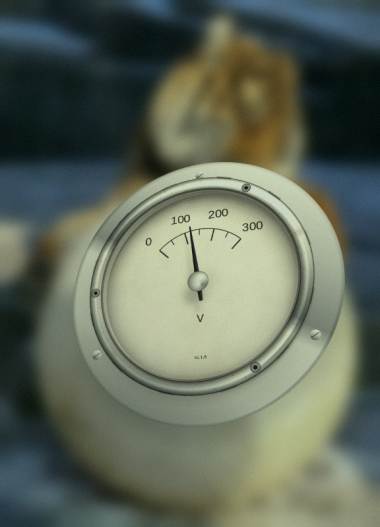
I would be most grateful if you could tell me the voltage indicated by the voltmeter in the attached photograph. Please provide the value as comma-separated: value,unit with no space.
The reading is 125,V
